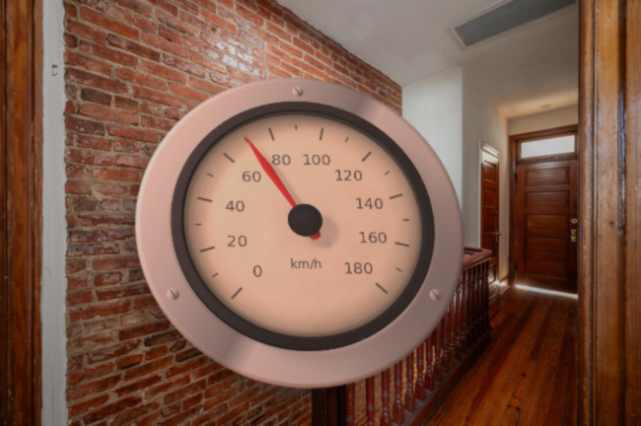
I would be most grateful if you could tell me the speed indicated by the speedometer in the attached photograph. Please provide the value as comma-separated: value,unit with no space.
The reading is 70,km/h
